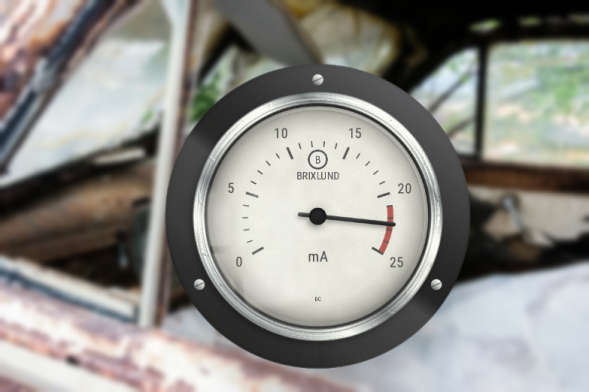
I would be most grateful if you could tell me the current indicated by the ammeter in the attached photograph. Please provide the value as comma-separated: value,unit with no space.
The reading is 22.5,mA
